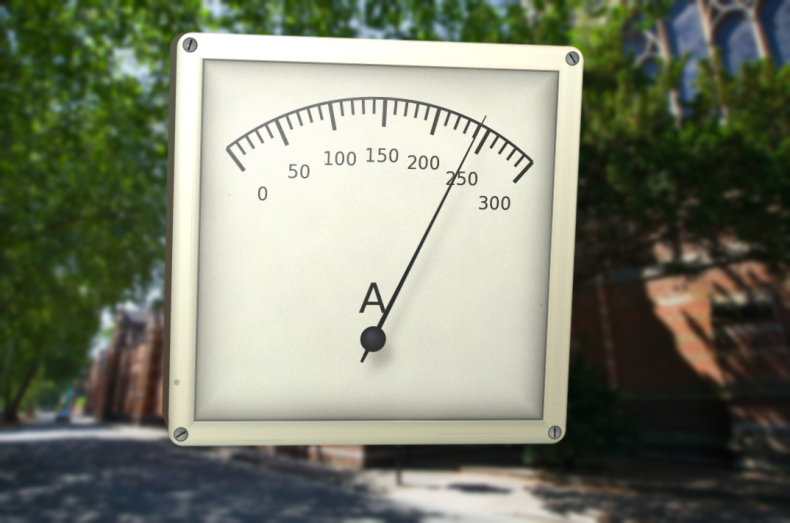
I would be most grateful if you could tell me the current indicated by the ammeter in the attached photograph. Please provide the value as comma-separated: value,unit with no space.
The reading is 240,A
